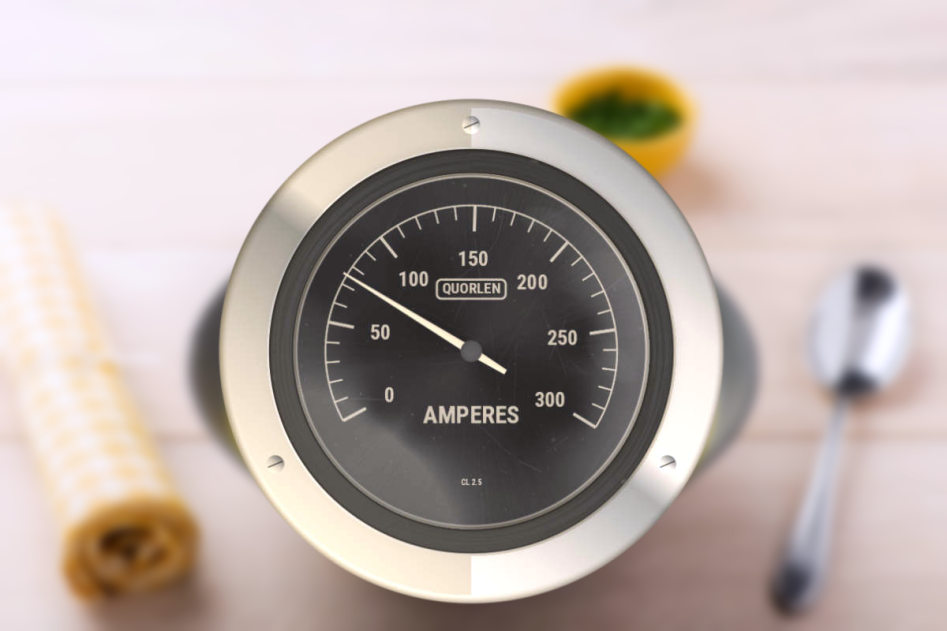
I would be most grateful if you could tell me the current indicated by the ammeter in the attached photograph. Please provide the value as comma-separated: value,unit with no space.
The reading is 75,A
